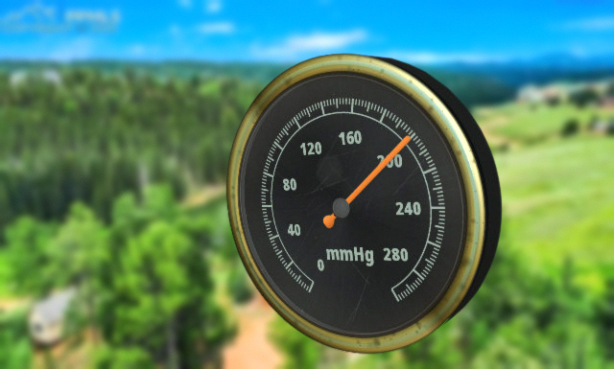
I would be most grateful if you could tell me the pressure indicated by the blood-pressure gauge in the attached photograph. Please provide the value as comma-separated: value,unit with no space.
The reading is 200,mmHg
